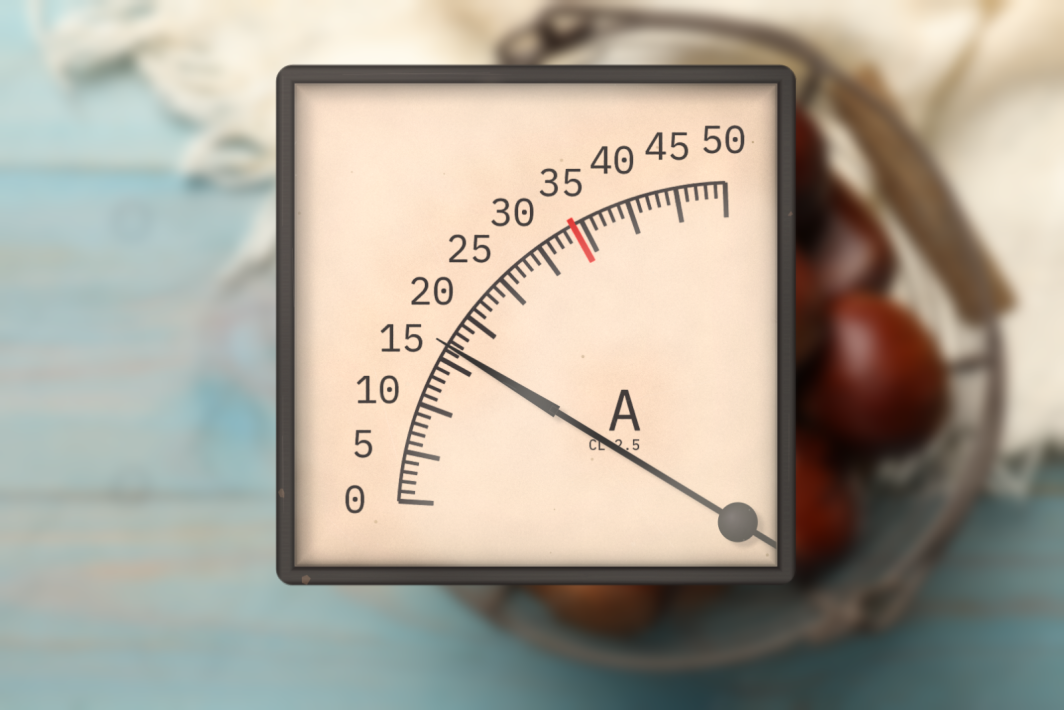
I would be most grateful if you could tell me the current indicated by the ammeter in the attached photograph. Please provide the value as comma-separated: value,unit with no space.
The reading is 16.5,A
